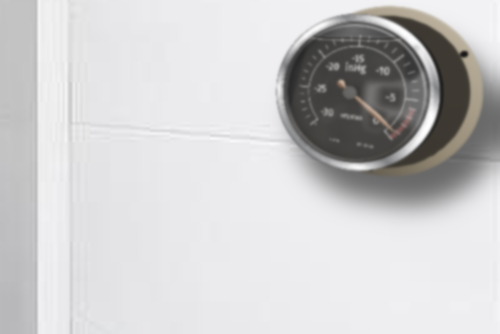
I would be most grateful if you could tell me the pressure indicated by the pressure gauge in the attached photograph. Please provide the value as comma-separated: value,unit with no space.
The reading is -1,inHg
